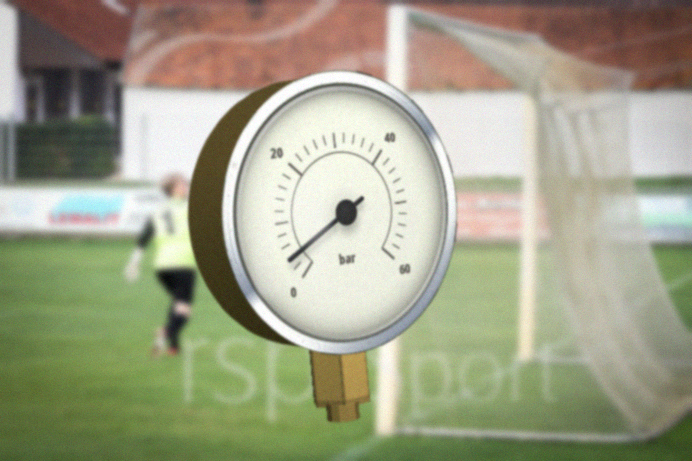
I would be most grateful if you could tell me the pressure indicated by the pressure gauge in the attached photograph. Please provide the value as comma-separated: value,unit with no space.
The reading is 4,bar
